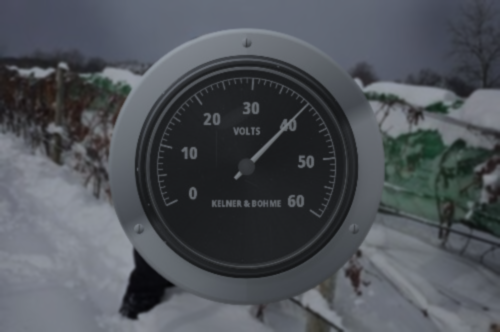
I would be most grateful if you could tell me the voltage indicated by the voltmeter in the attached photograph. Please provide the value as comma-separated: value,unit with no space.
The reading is 40,V
